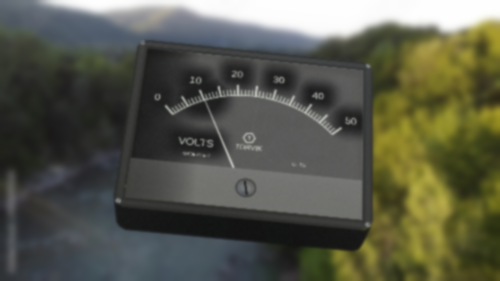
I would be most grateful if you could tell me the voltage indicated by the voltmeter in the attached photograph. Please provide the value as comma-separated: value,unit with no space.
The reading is 10,V
